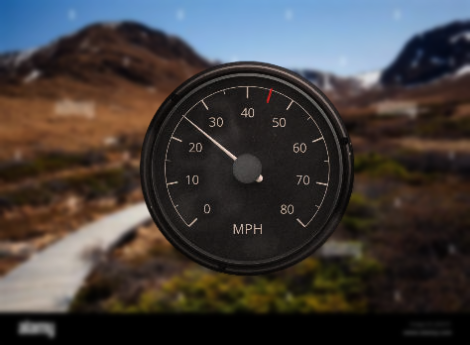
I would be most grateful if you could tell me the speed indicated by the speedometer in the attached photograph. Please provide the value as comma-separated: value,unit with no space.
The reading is 25,mph
